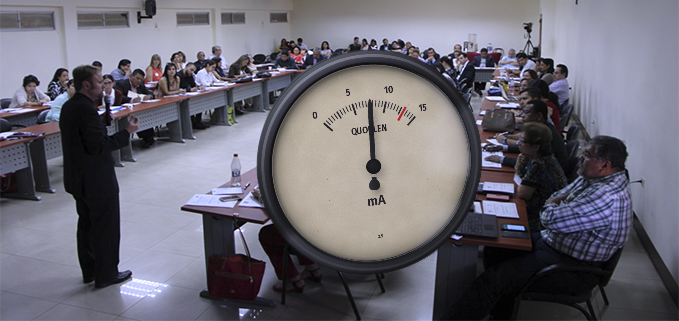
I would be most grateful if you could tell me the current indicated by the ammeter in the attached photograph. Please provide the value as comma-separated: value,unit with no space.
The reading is 7.5,mA
